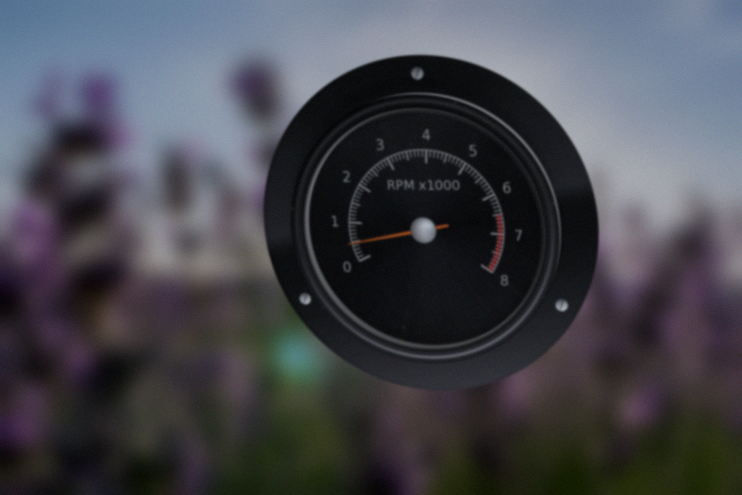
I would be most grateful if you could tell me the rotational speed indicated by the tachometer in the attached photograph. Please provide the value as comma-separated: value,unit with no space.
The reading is 500,rpm
